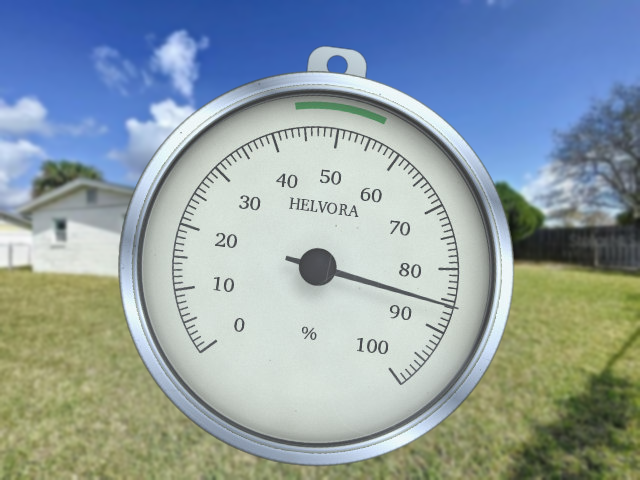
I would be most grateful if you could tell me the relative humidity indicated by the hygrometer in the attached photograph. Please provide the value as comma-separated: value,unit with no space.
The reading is 86,%
